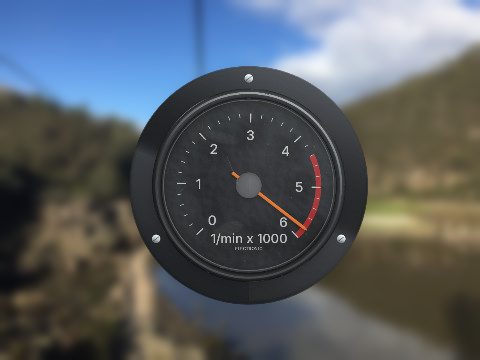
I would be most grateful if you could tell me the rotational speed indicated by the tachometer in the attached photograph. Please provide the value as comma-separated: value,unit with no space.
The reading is 5800,rpm
